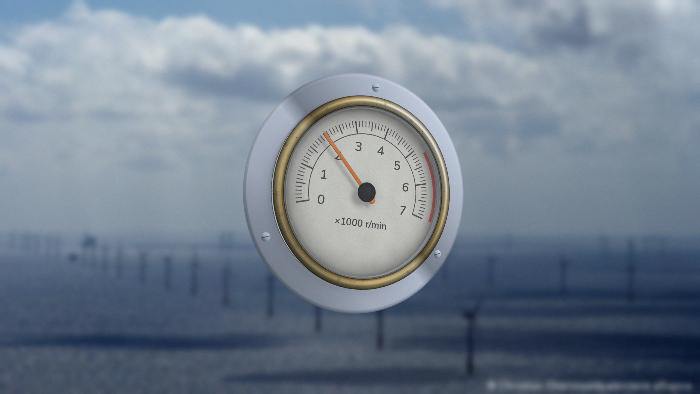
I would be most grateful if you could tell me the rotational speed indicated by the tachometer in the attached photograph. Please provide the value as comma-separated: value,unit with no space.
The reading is 2000,rpm
